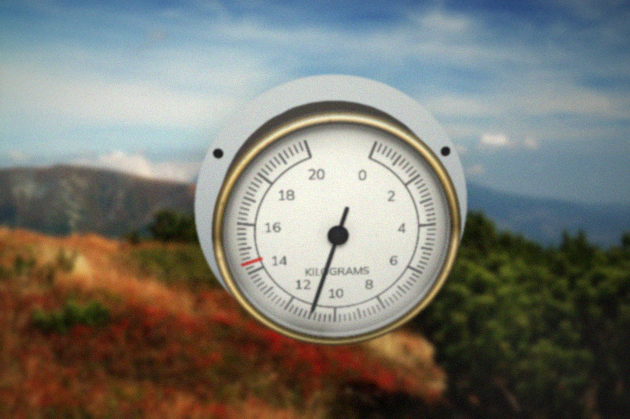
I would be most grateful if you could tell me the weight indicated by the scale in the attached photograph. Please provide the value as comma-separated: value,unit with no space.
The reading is 11,kg
